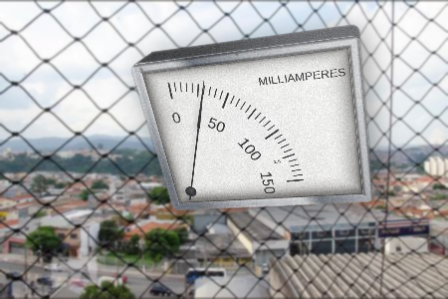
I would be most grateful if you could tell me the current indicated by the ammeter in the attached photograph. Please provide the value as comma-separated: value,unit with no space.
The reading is 30,mA
